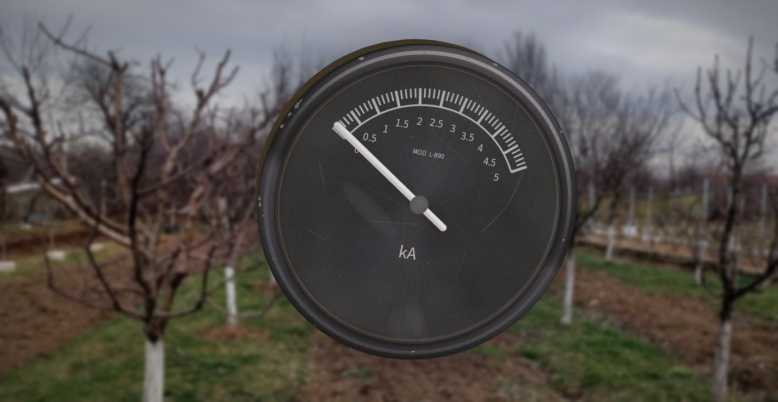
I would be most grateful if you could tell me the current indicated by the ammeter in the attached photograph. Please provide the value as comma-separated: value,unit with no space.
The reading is 0.1,kA
